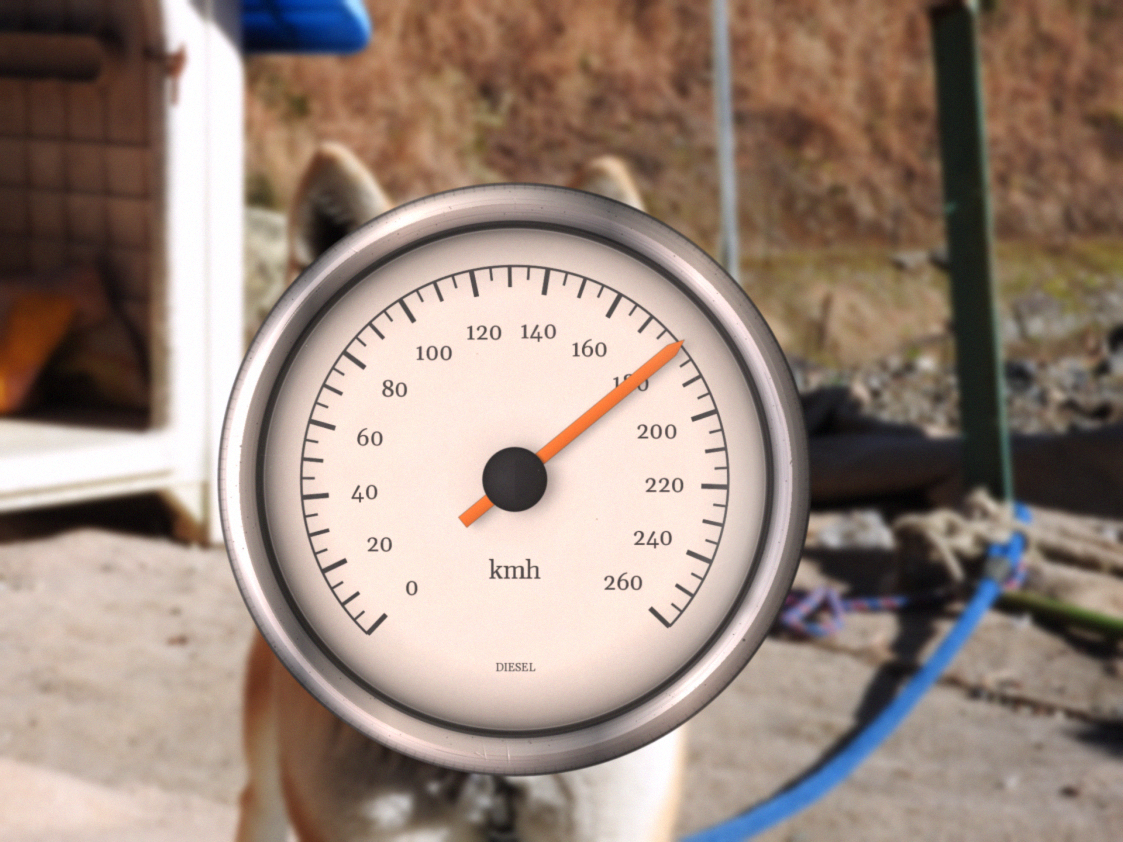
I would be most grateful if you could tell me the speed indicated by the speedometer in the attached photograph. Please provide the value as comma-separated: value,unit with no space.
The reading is 180,km/h
